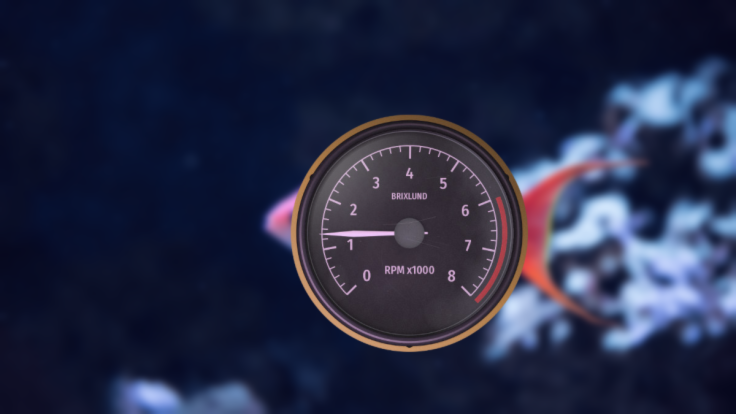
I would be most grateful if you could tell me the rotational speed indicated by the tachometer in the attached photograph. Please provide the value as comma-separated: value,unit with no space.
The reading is 1300,rpm
